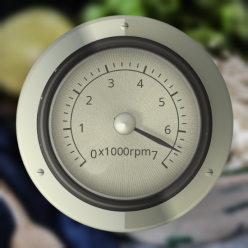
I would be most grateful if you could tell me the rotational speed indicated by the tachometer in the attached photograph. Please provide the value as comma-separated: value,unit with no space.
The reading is 6500,rpm
